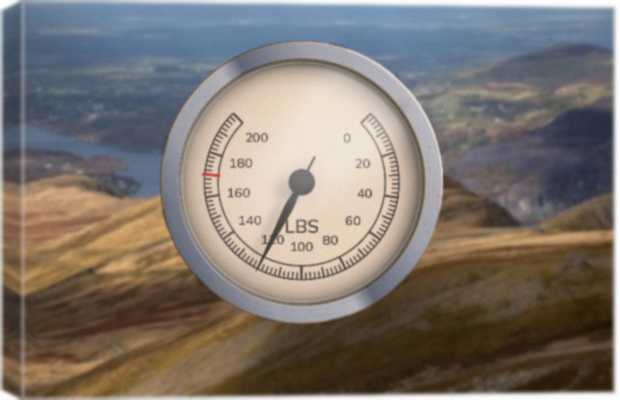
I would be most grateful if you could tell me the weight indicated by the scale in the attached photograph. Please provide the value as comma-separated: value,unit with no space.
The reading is 120,lb
